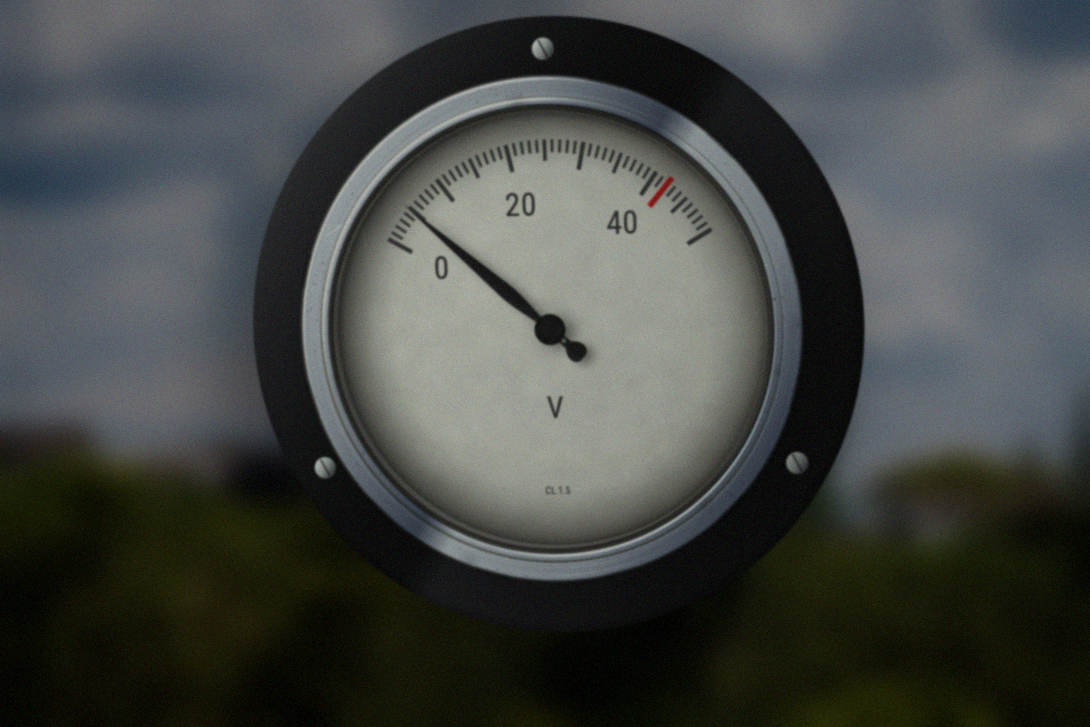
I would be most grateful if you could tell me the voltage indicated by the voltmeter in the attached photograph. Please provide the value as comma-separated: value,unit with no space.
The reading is 5,V
